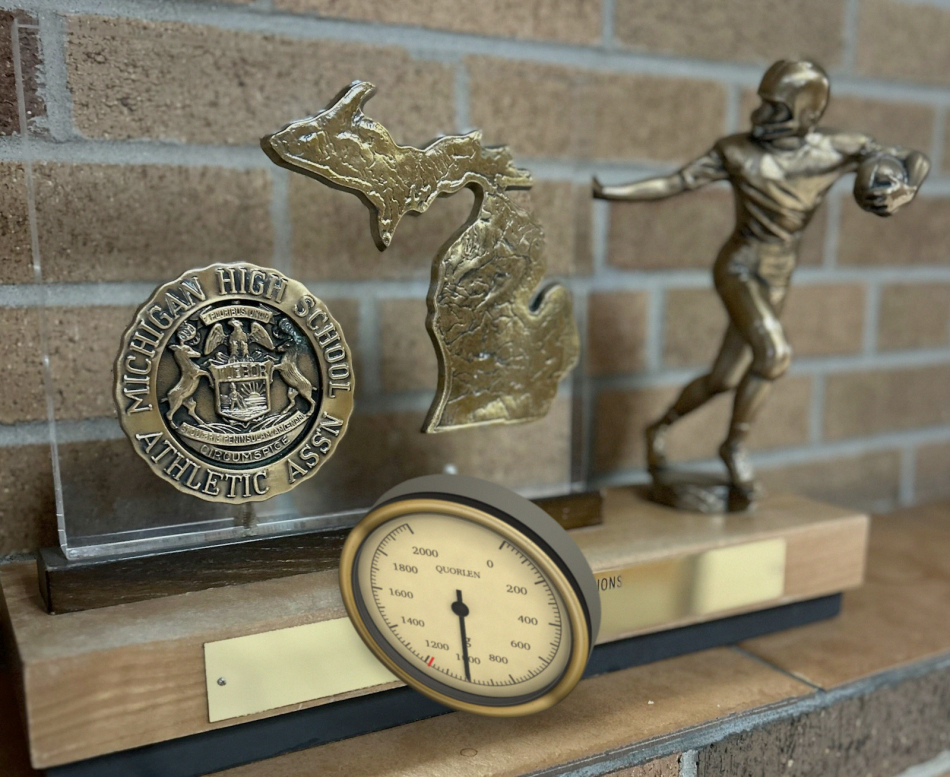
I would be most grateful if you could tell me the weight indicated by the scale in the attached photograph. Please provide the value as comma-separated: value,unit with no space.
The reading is 1000,g
